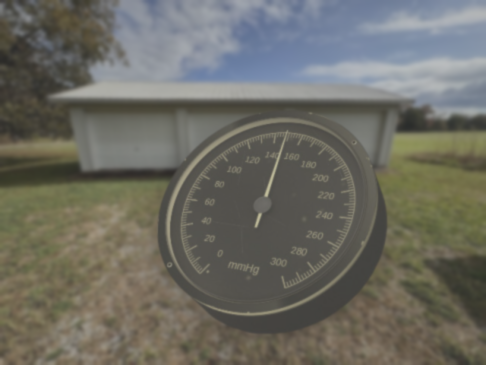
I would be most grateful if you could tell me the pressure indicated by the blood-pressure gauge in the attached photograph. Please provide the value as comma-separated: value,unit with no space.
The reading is 150,mmHg
